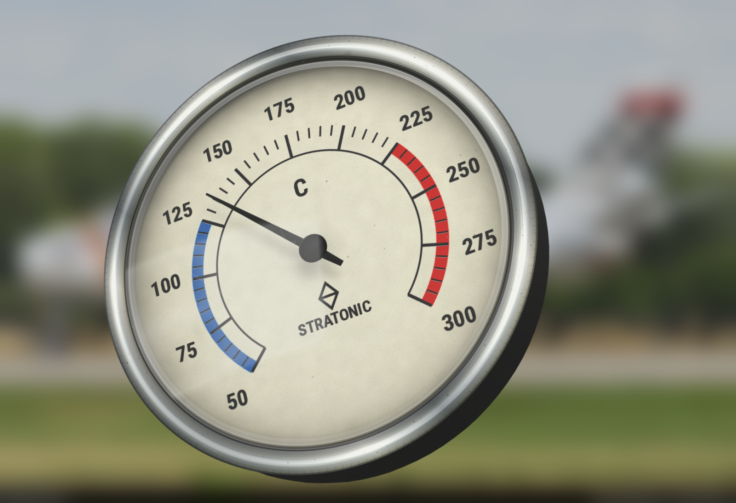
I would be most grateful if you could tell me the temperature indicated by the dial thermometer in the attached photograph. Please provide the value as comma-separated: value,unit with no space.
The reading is 135,°C
